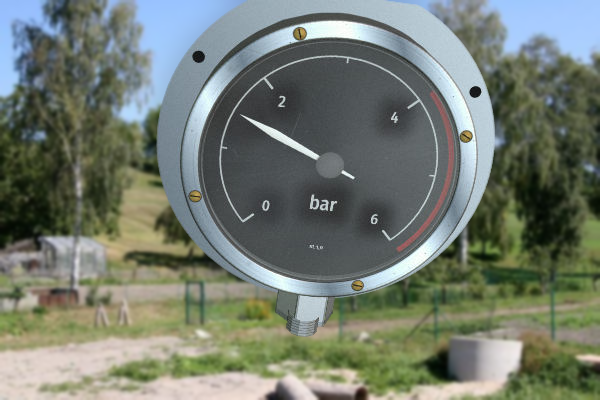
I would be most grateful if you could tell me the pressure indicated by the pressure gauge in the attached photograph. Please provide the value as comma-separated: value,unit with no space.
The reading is 1.5,bar
